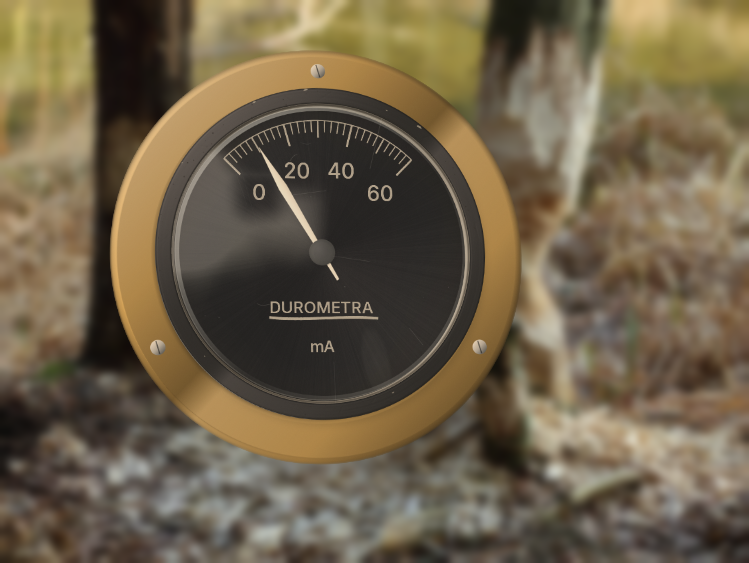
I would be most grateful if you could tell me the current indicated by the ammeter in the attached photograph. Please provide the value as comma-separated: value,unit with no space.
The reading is 10,mA
